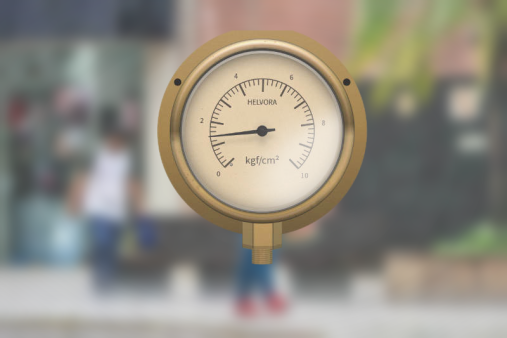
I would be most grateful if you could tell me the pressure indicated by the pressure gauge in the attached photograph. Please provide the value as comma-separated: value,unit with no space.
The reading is 1.4,kg/cm²
